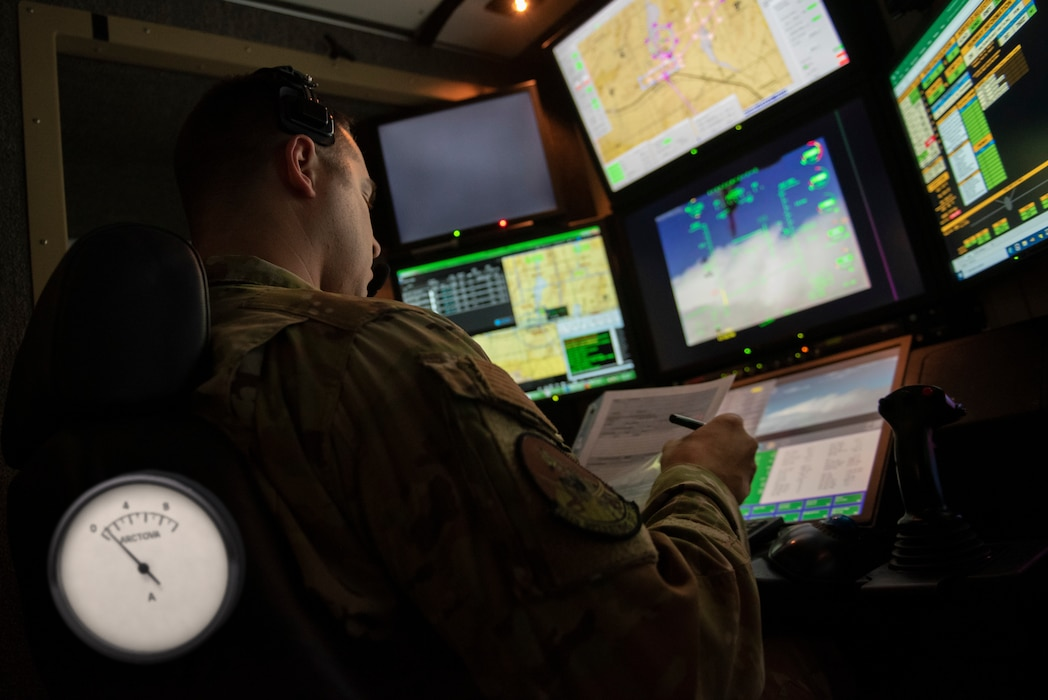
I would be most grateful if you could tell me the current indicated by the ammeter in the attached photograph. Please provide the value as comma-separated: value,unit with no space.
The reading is 1,A
